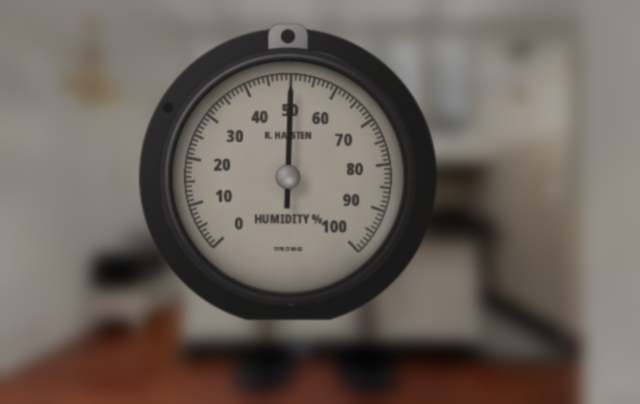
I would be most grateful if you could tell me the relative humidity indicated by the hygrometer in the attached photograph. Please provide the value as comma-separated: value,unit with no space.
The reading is 50,%
